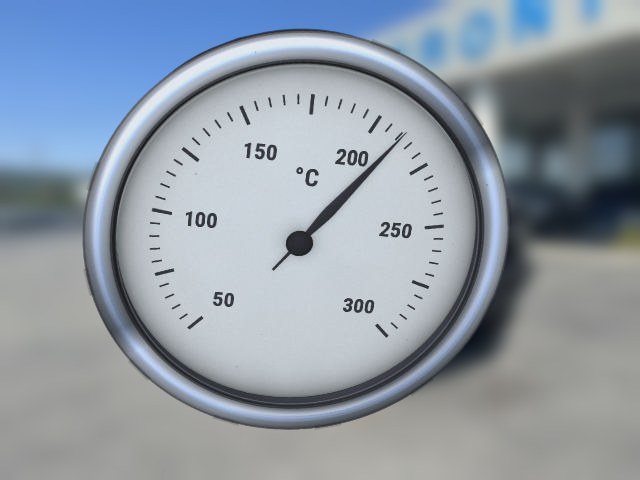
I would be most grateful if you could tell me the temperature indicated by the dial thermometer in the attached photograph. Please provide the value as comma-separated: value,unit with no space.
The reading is 210,°C
